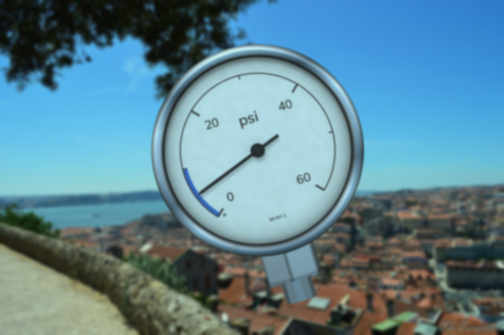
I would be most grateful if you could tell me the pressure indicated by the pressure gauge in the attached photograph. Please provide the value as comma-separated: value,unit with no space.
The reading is 5,psi
